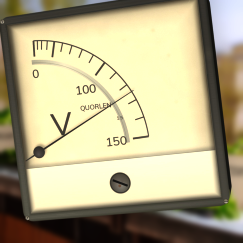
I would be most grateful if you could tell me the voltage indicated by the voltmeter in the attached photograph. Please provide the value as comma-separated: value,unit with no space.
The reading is 125,V
